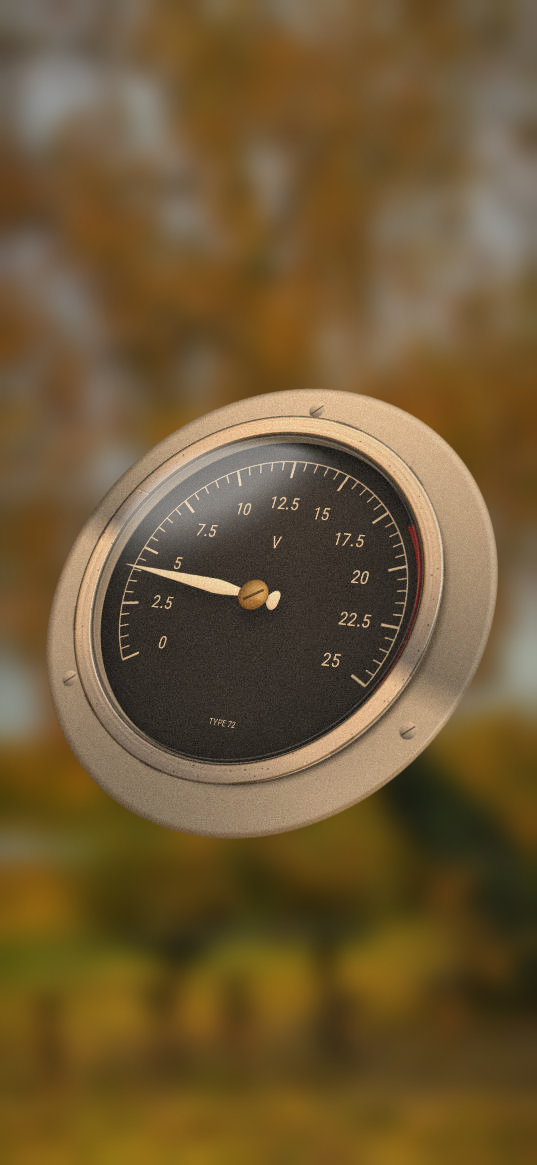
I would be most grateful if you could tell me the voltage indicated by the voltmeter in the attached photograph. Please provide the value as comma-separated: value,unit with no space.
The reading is 4,V
